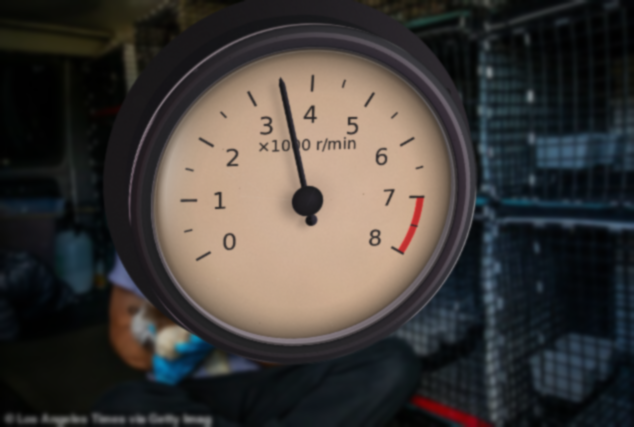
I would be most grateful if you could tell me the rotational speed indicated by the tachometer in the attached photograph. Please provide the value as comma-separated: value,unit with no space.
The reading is 3500,rpm
